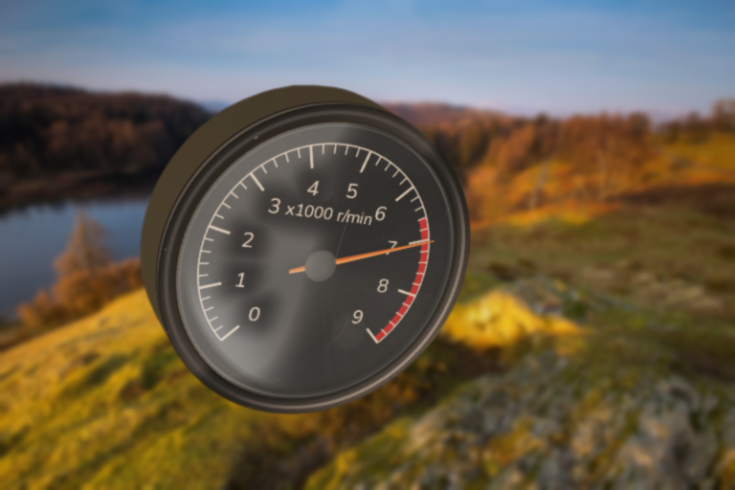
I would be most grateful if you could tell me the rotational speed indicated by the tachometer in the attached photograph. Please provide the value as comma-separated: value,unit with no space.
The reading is 7000,rpm
